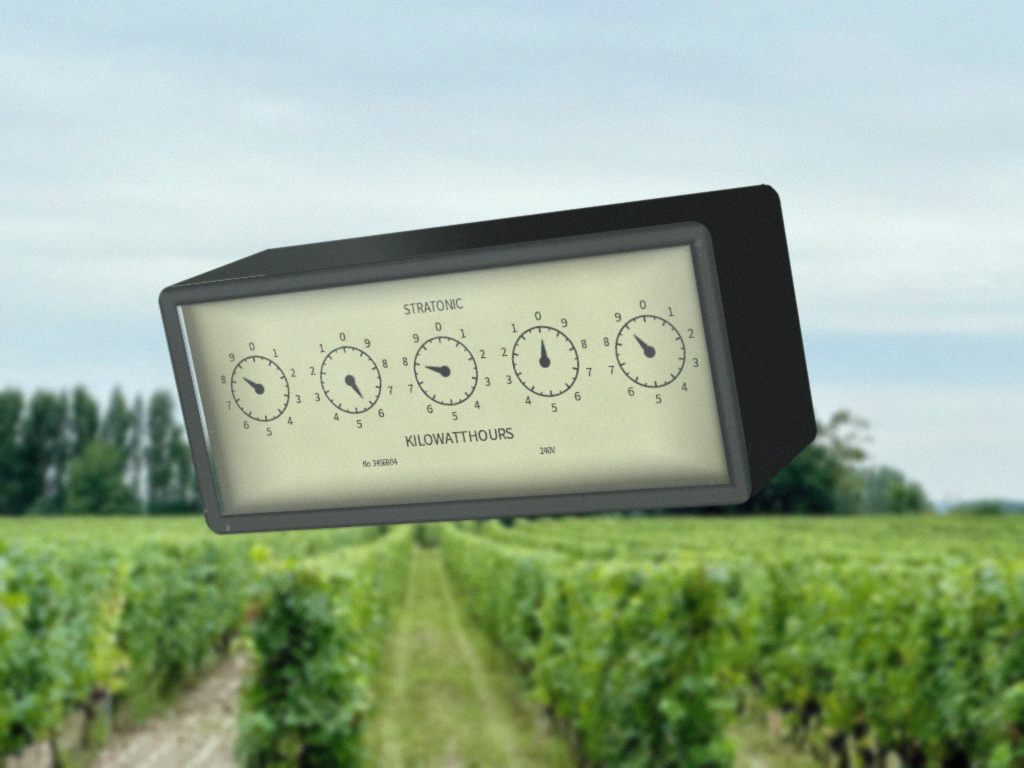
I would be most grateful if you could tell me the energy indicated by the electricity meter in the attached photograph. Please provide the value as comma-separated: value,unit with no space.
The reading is 85799,kWh
